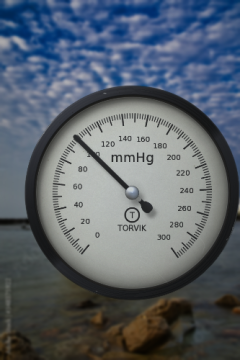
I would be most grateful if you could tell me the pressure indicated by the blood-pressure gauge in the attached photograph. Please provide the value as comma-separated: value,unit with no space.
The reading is 100,mmHg
